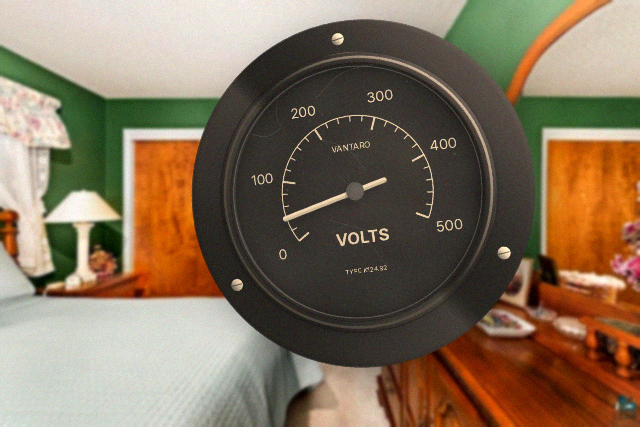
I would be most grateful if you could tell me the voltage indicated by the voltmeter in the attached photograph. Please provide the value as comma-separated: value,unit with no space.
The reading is 40,V
